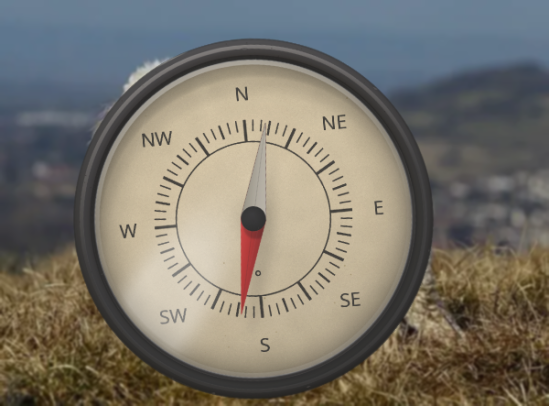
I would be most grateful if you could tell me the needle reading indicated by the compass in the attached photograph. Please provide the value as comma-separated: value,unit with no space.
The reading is 192.5,°
